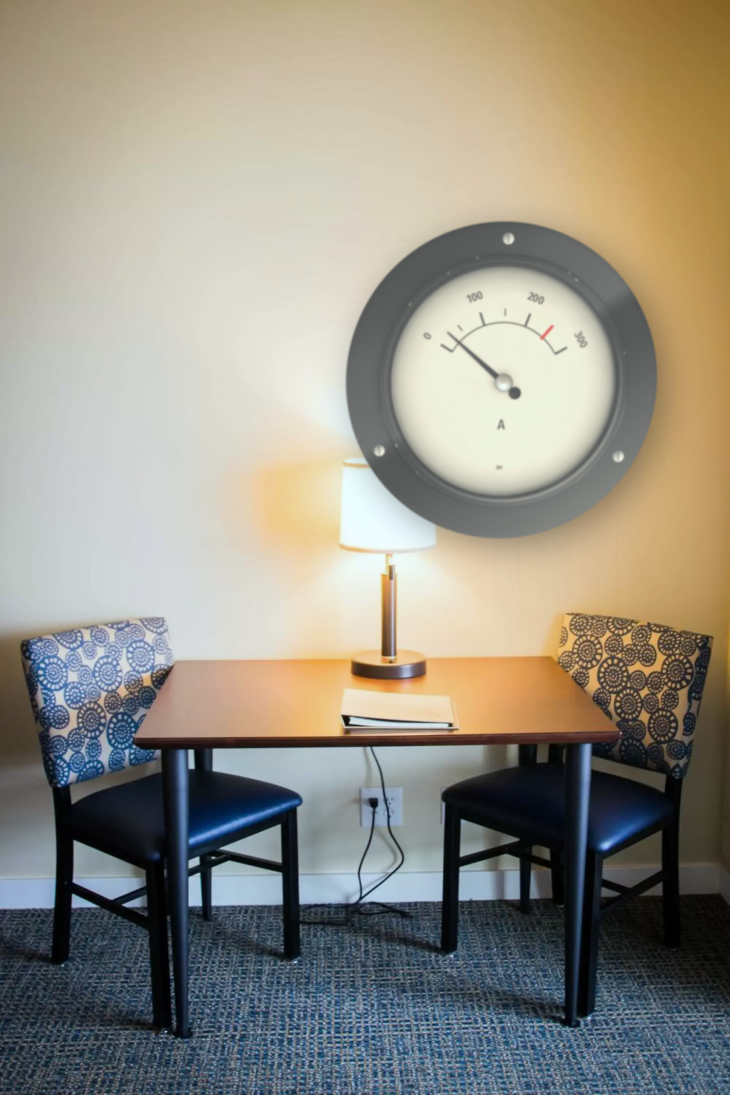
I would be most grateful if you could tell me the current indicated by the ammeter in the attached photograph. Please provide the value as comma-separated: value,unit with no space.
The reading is 25,A
